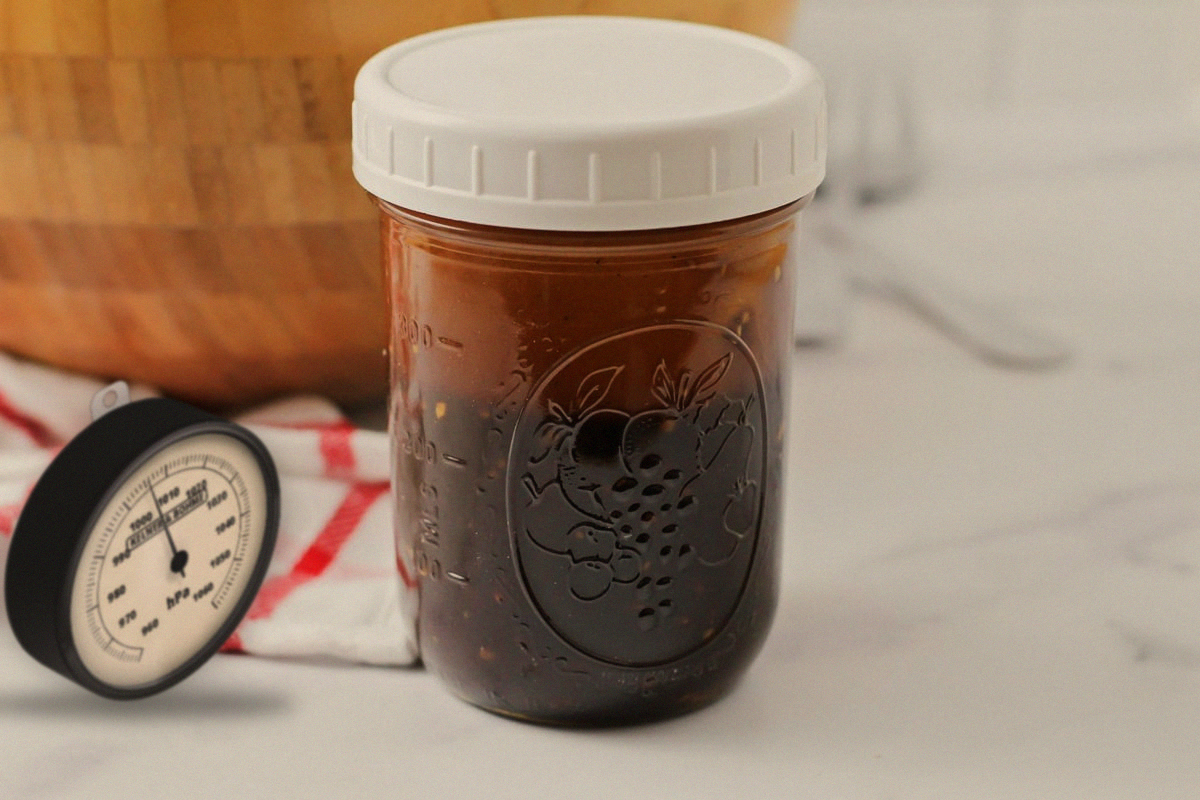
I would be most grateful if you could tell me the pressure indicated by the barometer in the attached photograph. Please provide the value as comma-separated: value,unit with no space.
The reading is 1005,hPa
